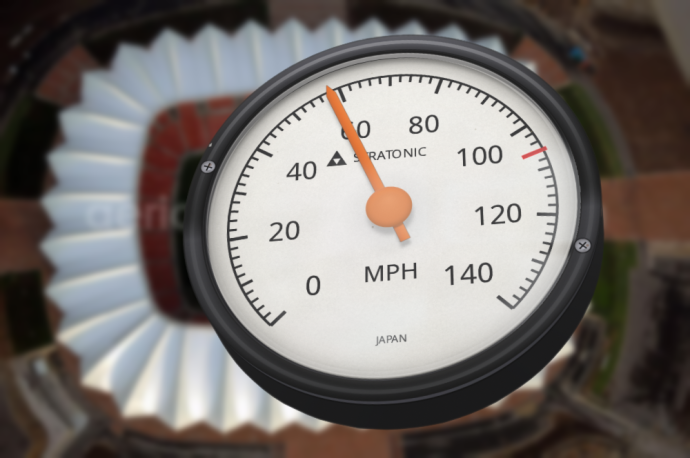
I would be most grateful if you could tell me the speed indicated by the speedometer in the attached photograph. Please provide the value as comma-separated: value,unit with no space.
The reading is 58,mph
